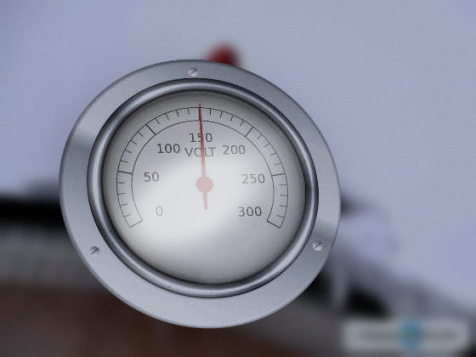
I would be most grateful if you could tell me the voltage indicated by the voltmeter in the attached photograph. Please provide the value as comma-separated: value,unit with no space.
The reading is 150,V
